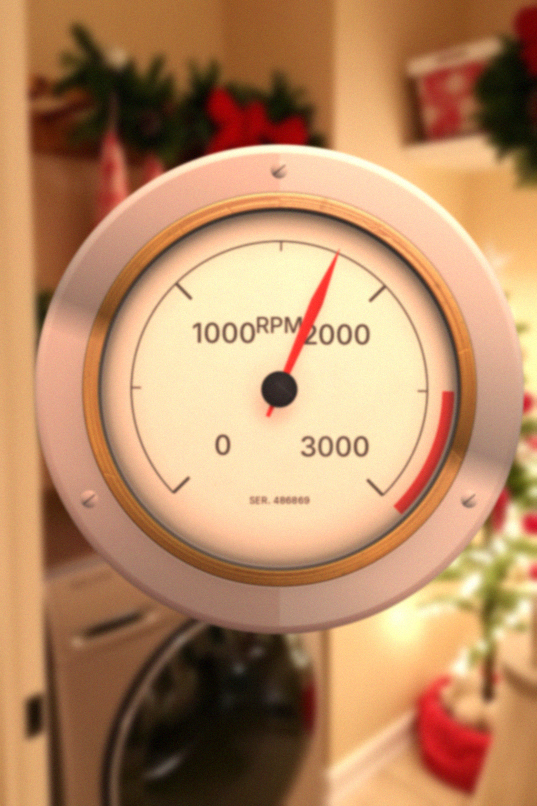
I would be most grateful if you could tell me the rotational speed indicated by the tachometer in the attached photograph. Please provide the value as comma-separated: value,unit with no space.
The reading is 1750,rpm
